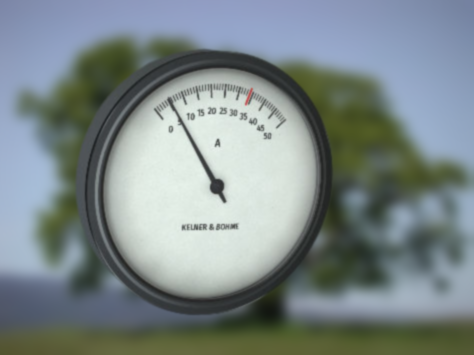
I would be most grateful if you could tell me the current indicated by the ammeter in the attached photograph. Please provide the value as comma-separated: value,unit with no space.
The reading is 5,A
